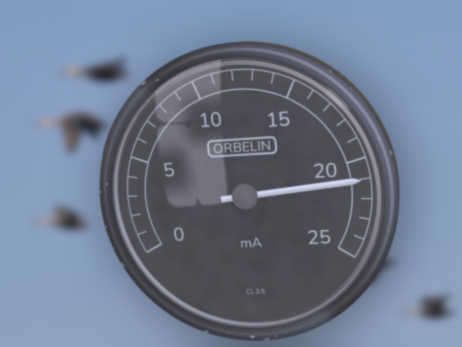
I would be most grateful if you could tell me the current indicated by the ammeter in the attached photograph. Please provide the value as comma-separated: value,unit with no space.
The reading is 21,mA
